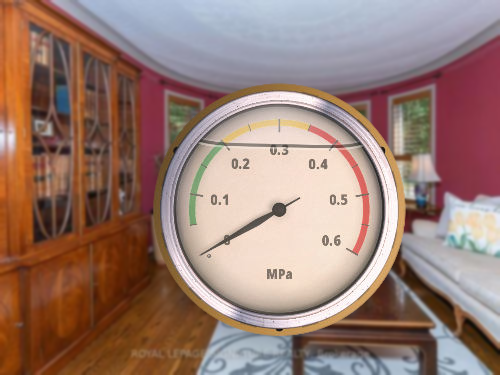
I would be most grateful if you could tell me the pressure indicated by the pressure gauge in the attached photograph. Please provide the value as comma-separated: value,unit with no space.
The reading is 0,MPa
